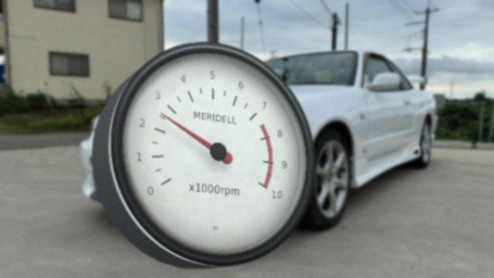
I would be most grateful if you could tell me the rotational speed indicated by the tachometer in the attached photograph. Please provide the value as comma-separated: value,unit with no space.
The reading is 2500,rpm
